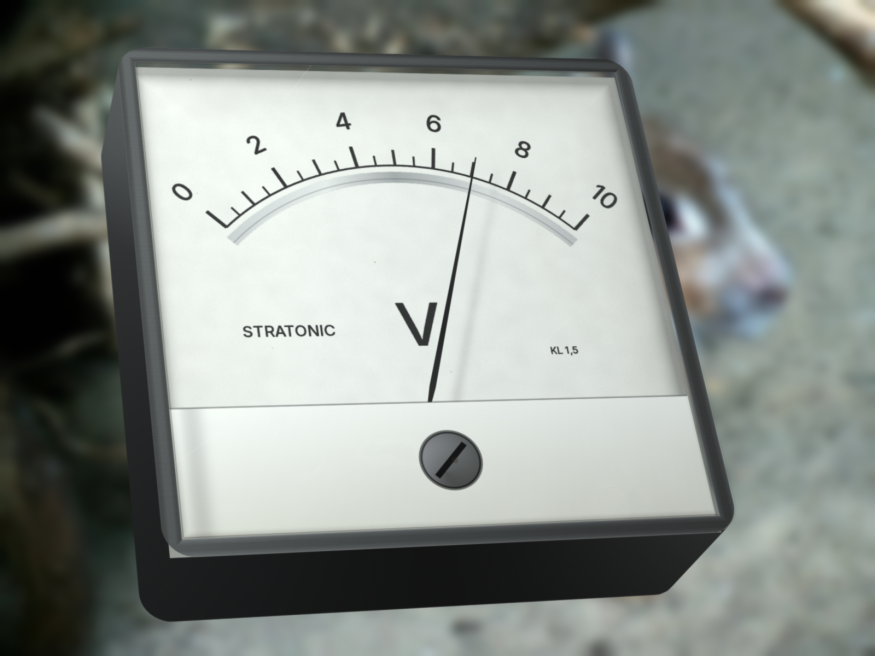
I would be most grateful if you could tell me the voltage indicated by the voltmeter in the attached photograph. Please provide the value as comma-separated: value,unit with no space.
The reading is 7,V
